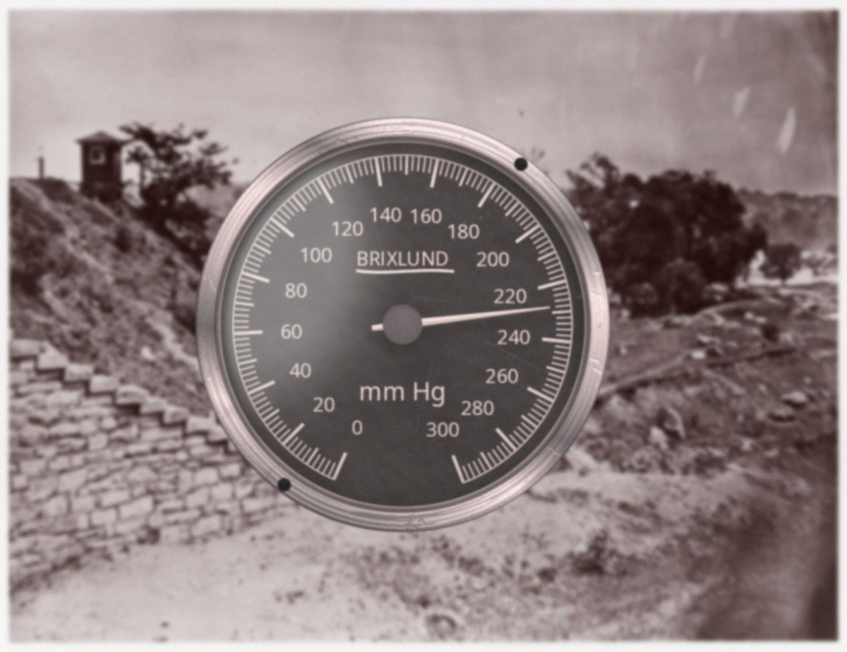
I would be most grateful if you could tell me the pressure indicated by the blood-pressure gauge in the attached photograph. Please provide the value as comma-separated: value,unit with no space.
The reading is 228,mmHg
